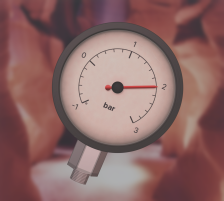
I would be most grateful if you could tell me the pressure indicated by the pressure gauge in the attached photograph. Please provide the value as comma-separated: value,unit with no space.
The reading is 2,bar
